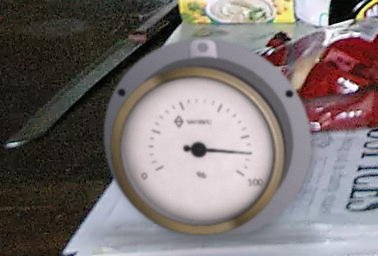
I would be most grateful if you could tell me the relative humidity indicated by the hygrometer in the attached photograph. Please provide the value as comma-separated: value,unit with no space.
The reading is 88,%
